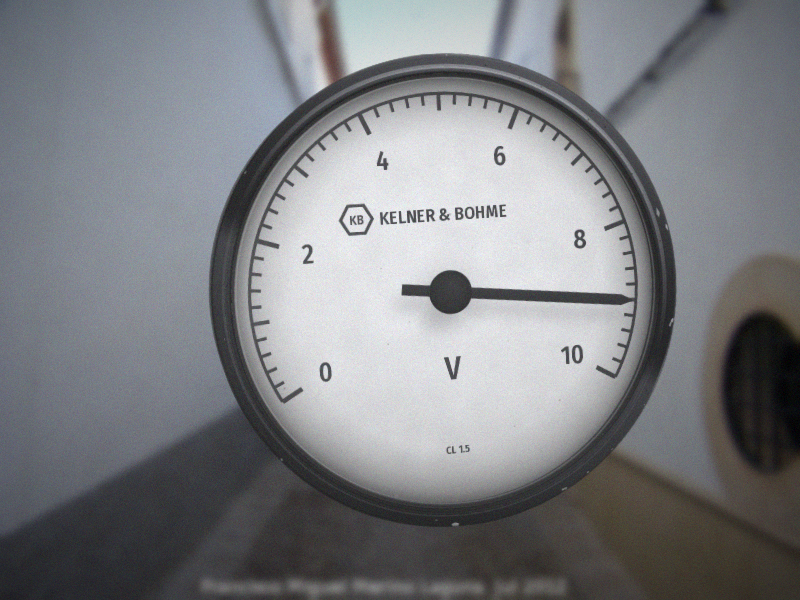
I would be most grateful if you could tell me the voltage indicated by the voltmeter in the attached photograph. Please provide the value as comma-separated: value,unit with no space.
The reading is 9,V
